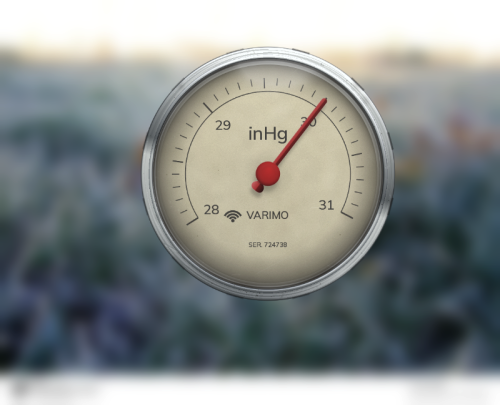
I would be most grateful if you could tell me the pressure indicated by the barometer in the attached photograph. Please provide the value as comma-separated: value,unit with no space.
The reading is 30,inHg
